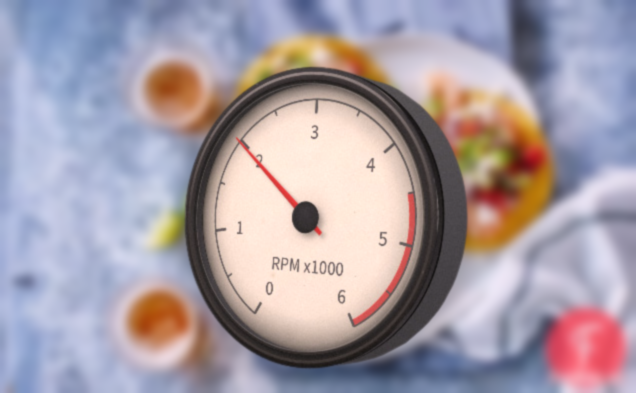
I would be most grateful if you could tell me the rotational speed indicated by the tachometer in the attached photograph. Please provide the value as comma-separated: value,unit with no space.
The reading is 2000,rpm
